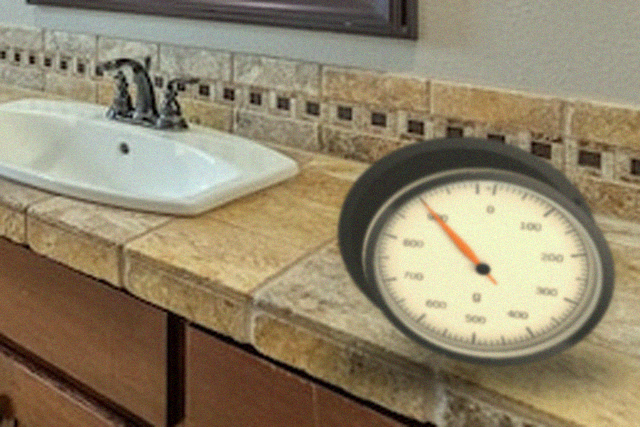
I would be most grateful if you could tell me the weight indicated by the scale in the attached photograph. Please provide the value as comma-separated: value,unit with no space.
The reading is 900,g
